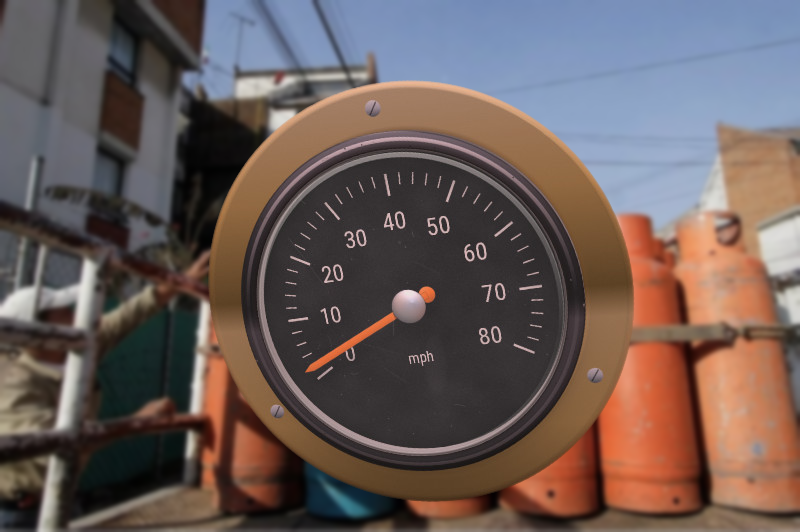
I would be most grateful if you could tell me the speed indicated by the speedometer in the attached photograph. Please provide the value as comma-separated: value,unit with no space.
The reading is 2,mph
